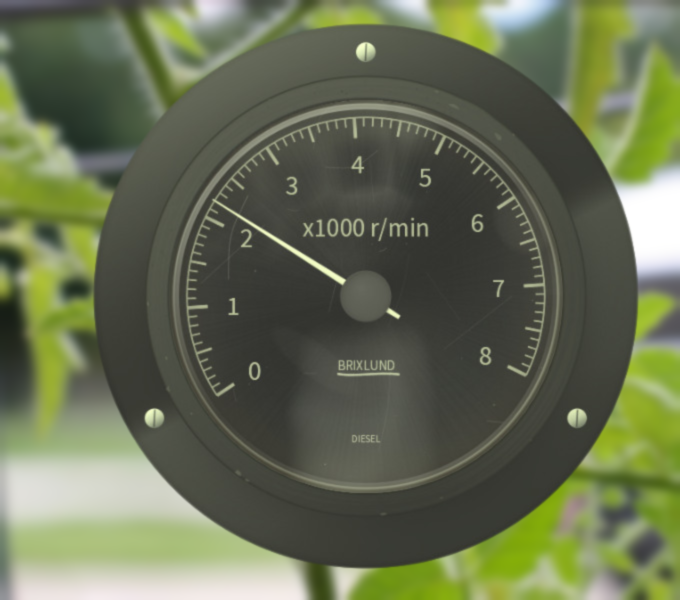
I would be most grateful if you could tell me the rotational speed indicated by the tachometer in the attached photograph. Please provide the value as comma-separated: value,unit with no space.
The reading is 2200,rpm
